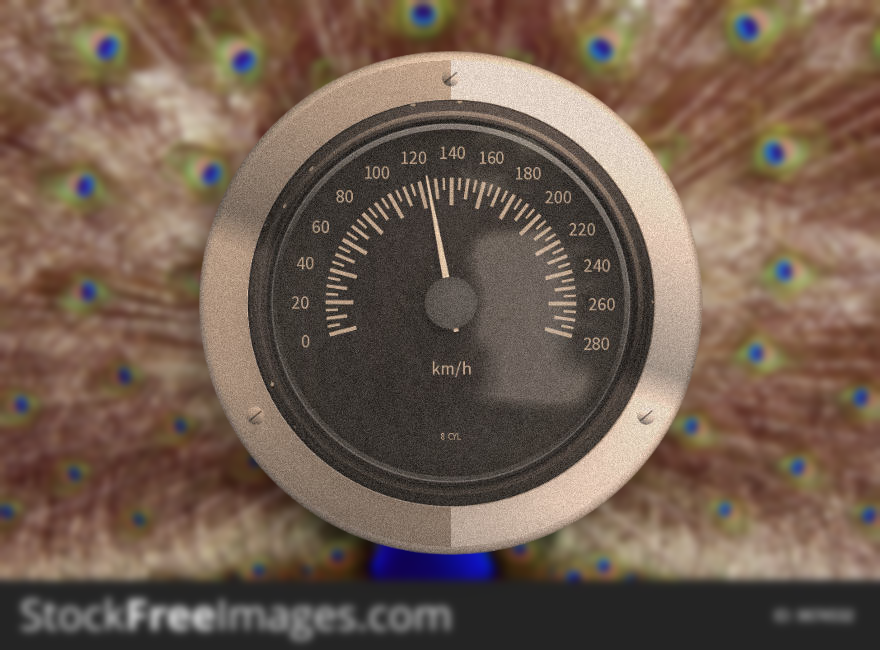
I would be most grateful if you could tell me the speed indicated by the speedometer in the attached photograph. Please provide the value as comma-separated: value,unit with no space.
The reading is 125,km/h
